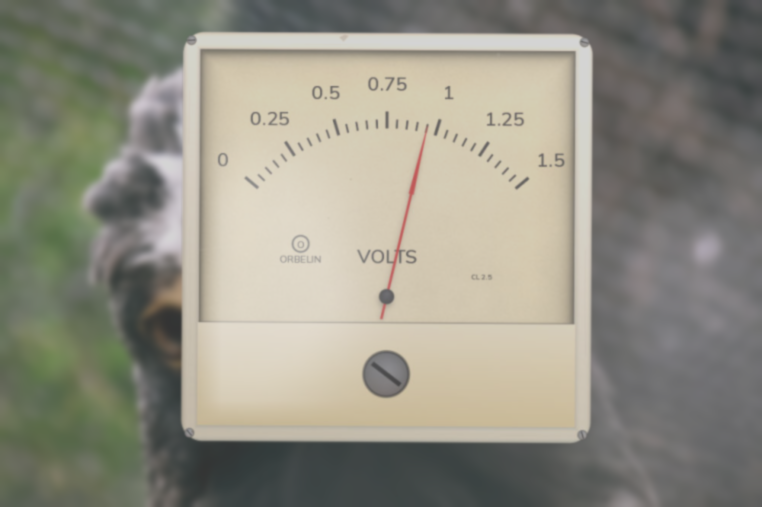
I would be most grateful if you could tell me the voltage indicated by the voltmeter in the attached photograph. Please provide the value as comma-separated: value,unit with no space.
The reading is 0.95,V
